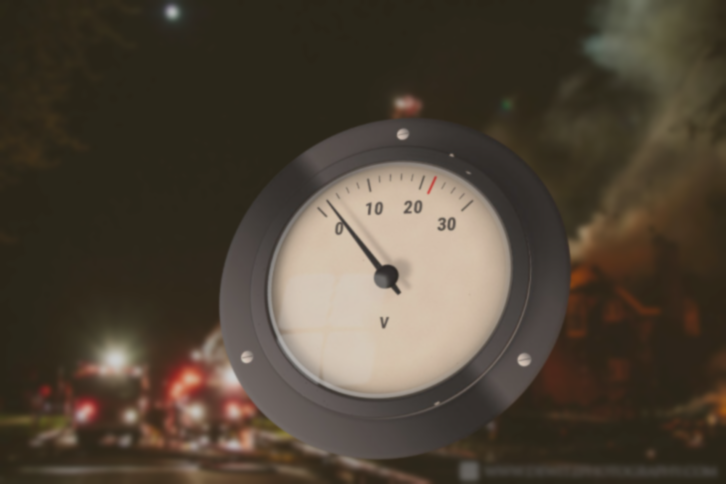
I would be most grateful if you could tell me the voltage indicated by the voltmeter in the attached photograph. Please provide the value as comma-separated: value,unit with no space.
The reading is 2,V
